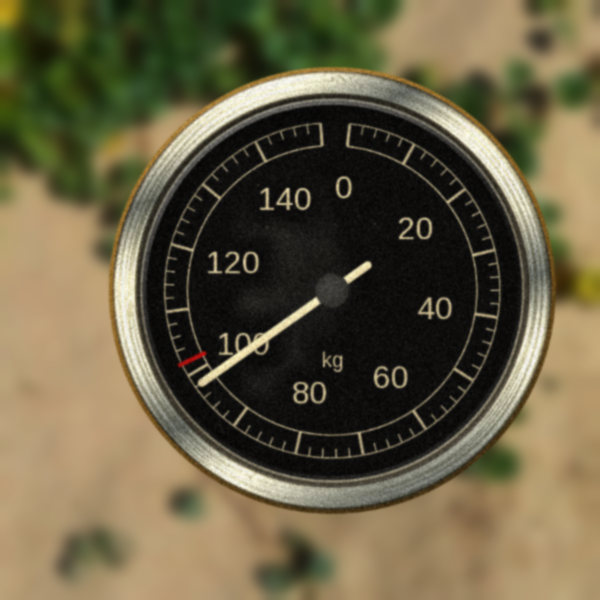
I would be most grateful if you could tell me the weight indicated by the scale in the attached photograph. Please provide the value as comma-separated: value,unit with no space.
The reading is 98,kg
